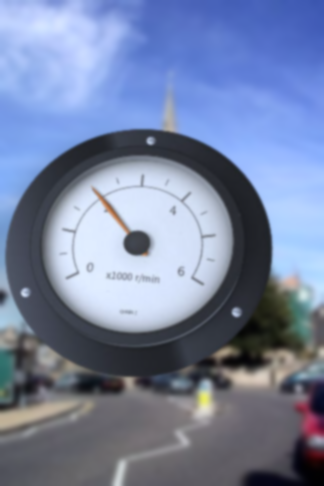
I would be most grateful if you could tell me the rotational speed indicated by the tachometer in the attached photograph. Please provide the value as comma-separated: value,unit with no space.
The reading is 2000,rpm
